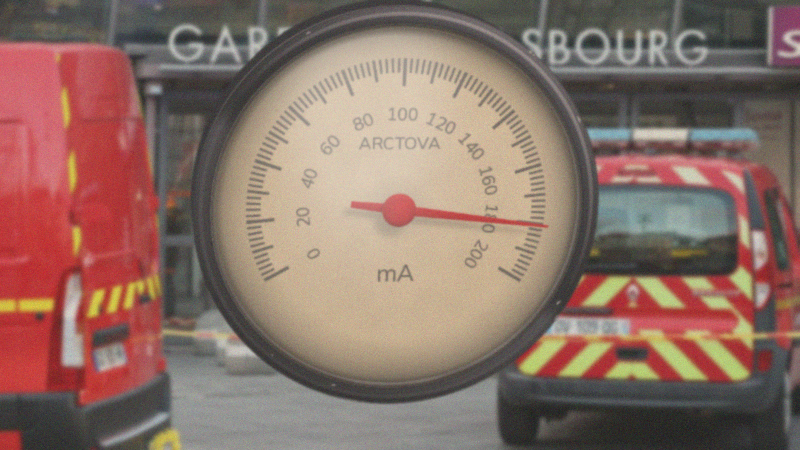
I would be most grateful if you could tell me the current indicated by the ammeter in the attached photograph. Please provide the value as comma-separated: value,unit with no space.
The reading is 180,mA
